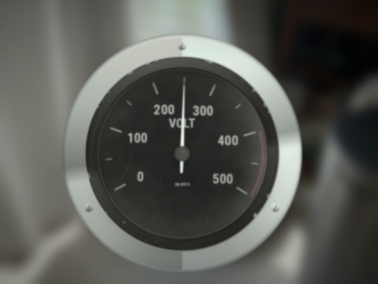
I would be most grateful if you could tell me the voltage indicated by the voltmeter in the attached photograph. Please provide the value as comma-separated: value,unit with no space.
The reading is 250,V
